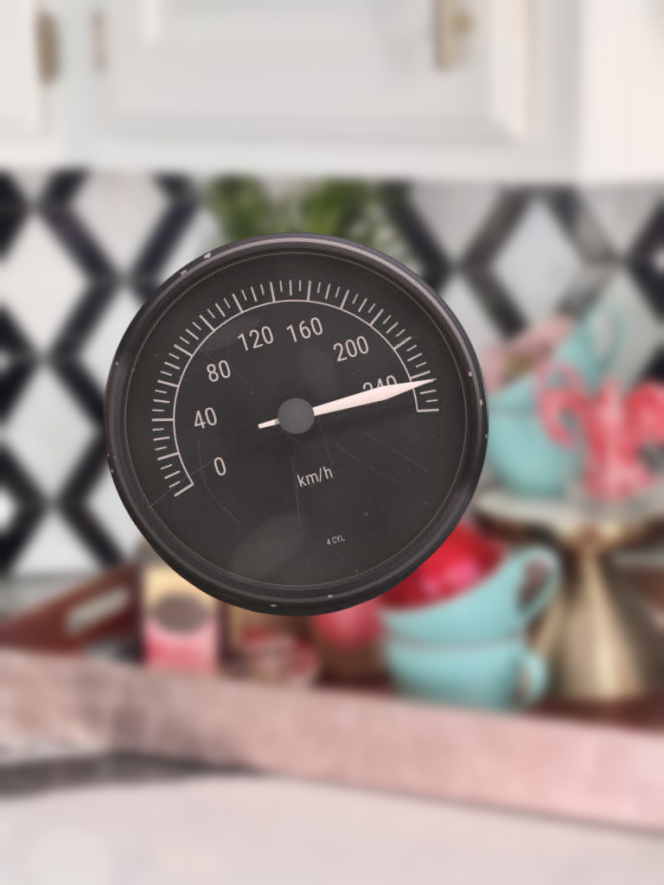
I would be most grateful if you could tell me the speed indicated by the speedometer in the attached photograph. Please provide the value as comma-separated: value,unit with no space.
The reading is 245,km/h
